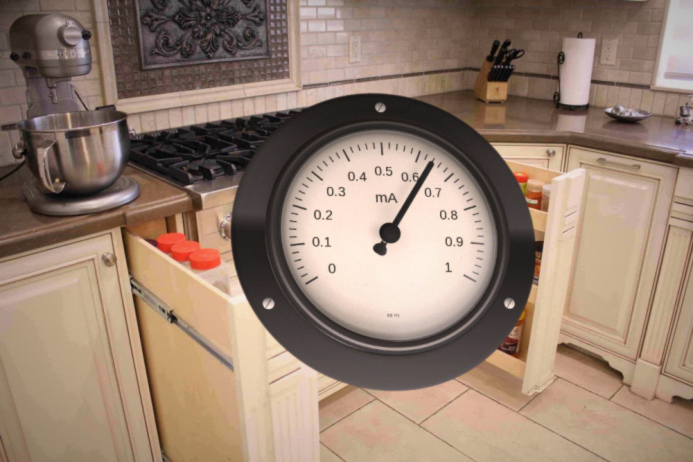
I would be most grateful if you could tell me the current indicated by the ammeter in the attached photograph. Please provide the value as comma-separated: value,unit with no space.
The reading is 0.64,mA
